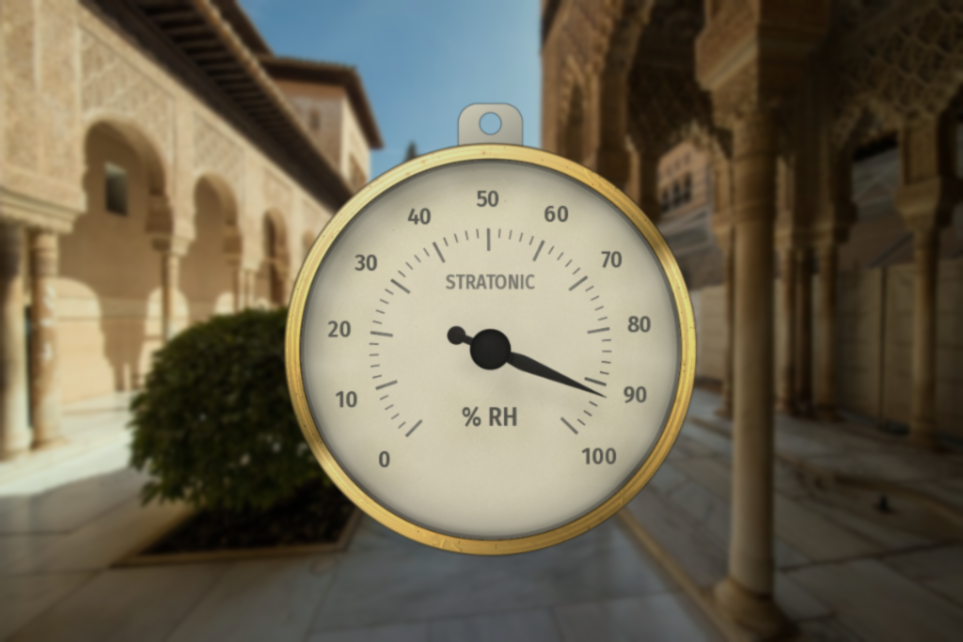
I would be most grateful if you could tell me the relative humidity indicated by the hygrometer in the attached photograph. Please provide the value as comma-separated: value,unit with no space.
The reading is 92,%
